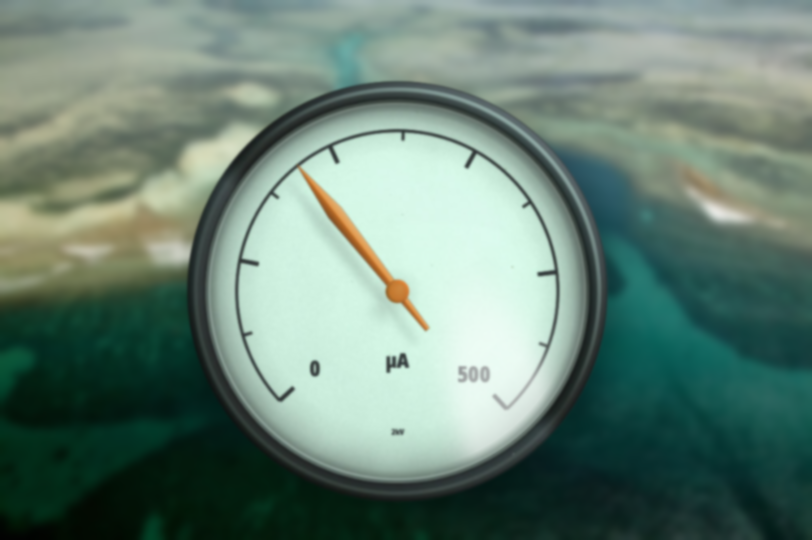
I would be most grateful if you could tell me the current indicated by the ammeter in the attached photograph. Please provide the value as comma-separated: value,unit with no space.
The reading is 175,µA
